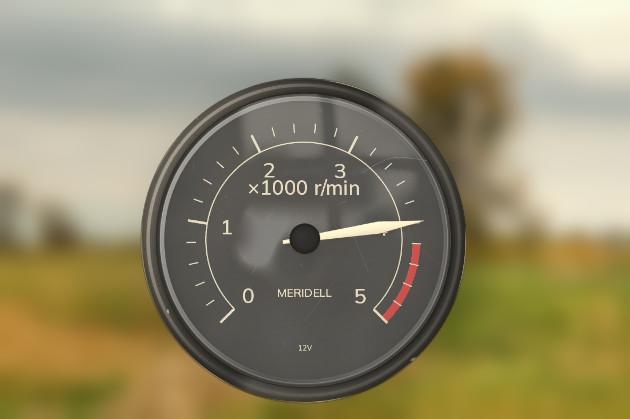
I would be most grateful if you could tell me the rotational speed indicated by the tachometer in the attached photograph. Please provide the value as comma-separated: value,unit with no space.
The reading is 4000,rpm
